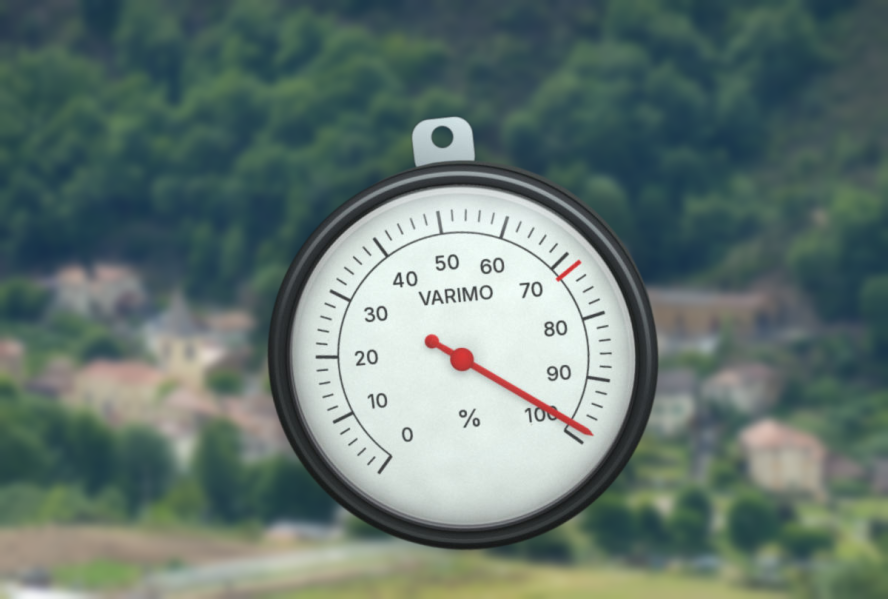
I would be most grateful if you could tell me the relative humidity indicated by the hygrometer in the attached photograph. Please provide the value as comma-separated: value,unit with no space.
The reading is 98,%
